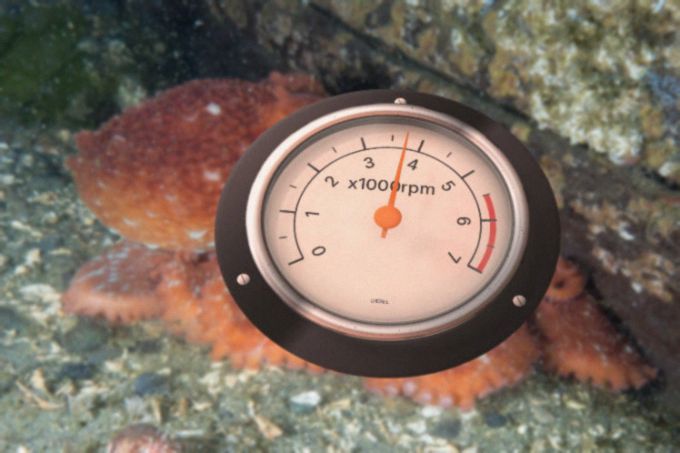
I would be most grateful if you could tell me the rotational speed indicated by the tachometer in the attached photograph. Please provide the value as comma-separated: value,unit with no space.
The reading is 3750,rpm
